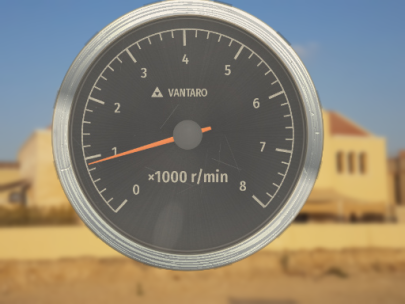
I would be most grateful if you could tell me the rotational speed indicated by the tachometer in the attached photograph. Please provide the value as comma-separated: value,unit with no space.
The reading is 900,rpm
